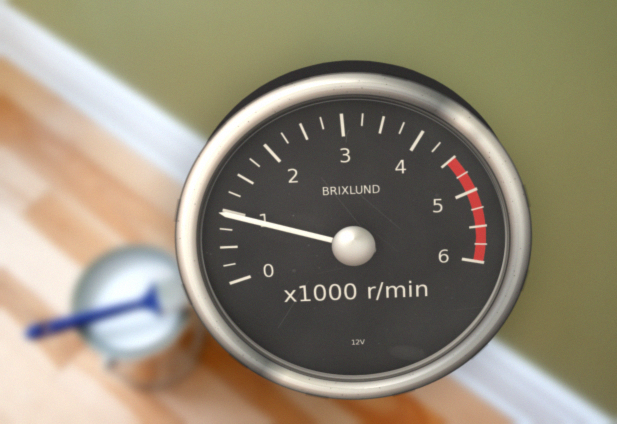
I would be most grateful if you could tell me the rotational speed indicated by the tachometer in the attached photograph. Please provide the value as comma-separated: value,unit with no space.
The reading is 1000,rpm
